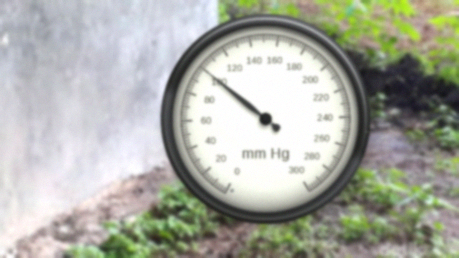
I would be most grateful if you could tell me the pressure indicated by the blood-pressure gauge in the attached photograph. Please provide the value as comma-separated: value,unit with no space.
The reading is 100,mmHg
